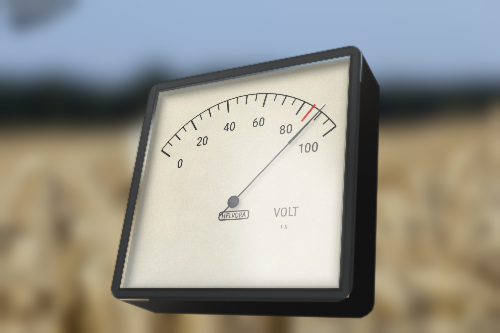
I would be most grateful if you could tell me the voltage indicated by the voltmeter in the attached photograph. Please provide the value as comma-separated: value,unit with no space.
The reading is 90,V
